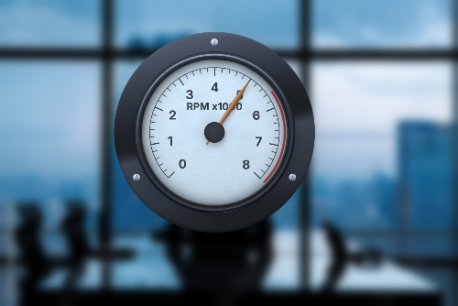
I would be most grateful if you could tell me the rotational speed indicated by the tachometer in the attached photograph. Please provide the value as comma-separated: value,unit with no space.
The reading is 5000,rpm
